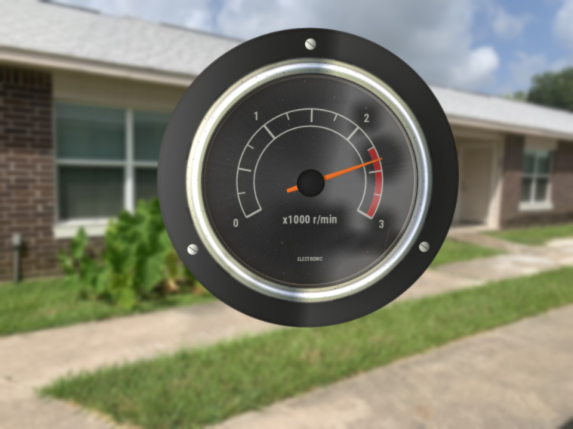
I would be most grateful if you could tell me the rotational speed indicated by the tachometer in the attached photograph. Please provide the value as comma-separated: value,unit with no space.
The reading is 2375,rpm
